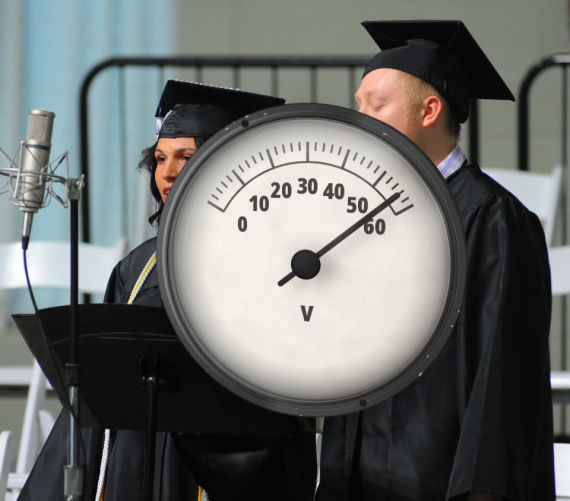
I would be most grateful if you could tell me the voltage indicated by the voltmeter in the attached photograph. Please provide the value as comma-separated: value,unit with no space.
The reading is 56,V
